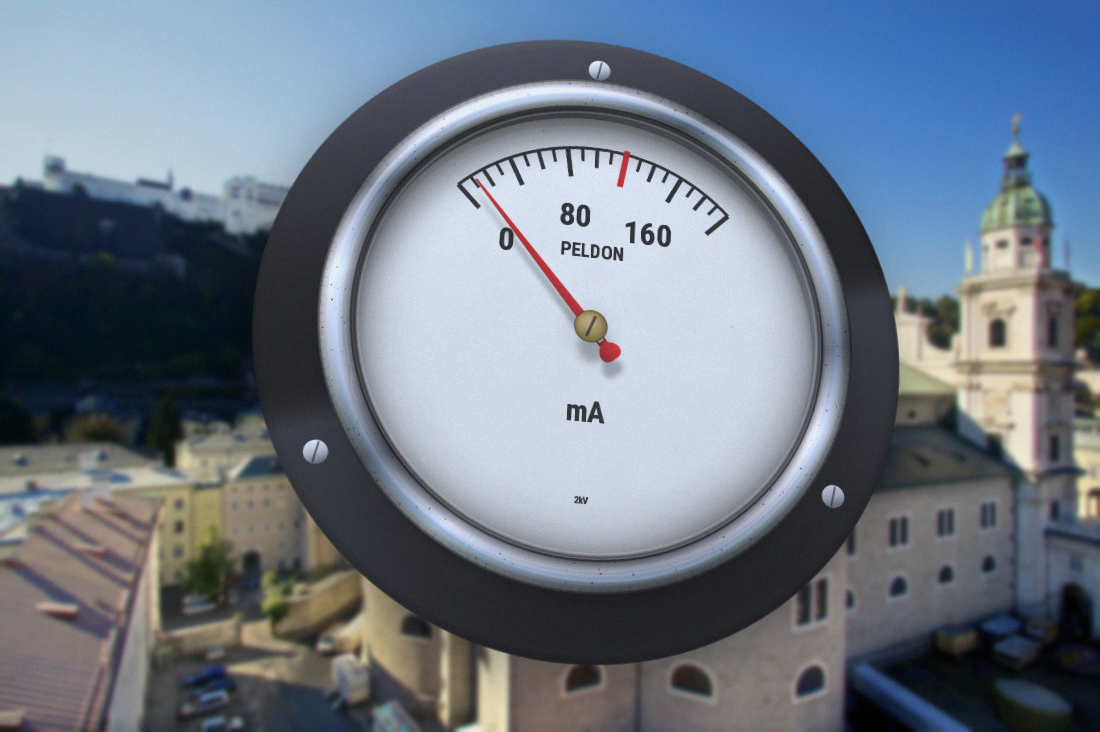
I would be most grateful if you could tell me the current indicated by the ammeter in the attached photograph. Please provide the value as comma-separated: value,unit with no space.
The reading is 10,mA
